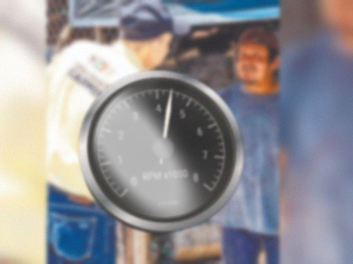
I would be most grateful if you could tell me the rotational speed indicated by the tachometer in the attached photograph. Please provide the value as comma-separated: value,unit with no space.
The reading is 4400,rpm
